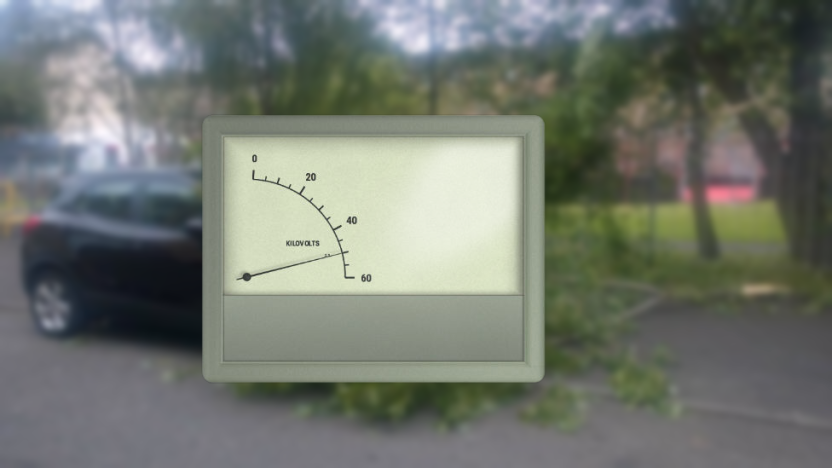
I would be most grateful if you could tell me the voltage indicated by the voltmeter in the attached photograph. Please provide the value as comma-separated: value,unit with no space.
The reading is 50,kV
